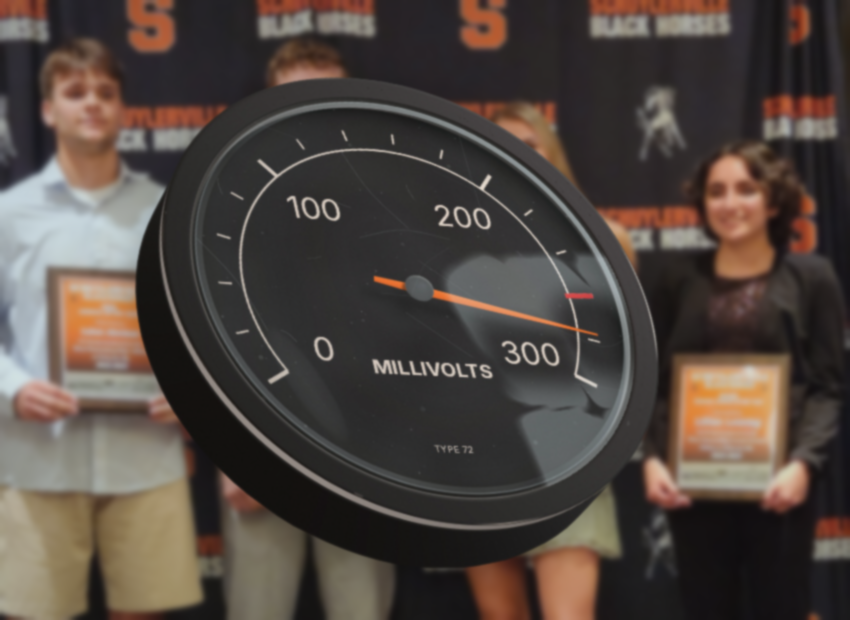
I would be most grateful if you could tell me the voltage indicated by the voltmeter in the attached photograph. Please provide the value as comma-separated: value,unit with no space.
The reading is 280,mV
